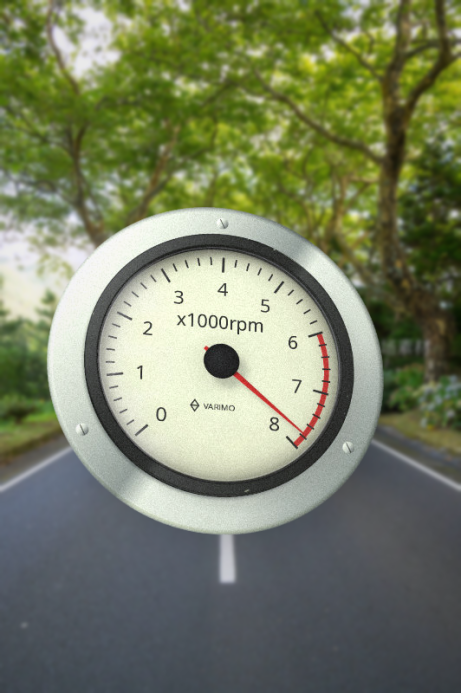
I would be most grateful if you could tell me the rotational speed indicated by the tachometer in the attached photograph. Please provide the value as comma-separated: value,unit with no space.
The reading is 7800,rpm
